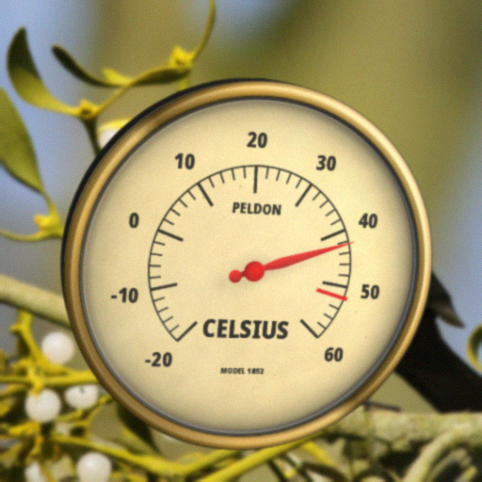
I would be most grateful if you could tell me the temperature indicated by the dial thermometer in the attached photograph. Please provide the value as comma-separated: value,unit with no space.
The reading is 42,°C
